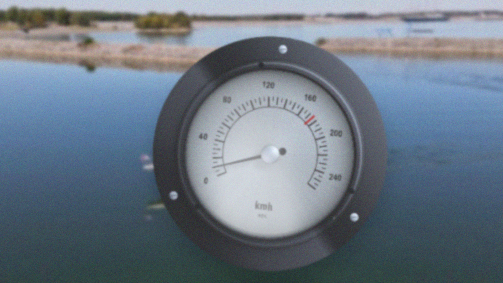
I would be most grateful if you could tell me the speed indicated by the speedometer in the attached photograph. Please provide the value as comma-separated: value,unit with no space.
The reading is 10,km/h
